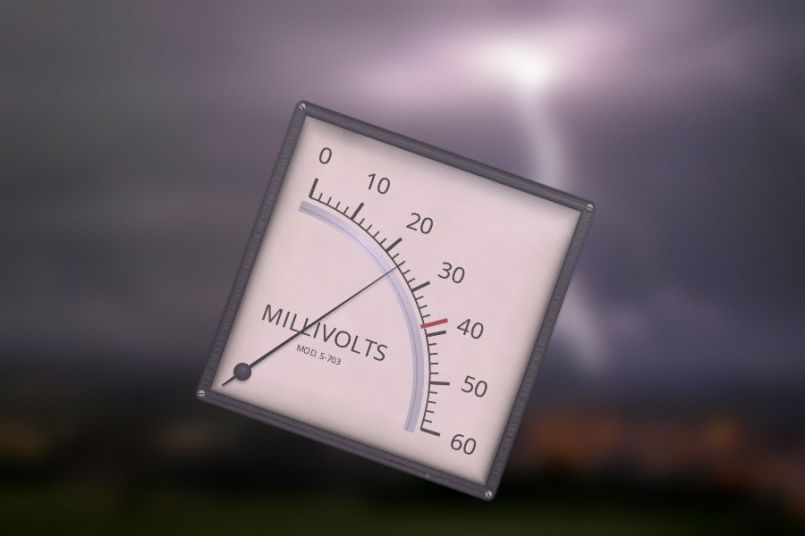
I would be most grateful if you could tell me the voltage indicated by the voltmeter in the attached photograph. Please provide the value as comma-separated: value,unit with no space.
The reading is 24,mV
